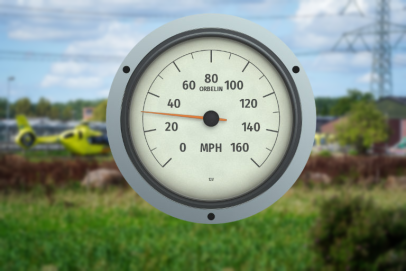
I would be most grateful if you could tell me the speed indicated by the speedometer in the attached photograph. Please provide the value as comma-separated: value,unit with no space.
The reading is 30,mph
